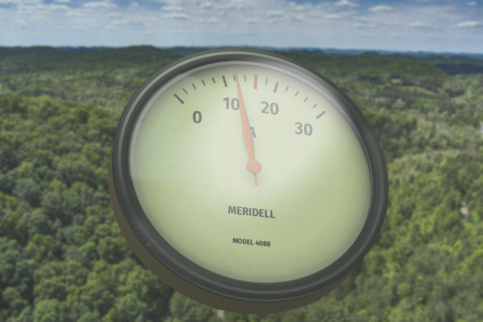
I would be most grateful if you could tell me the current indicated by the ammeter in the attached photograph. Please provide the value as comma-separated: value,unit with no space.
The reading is 12,A
